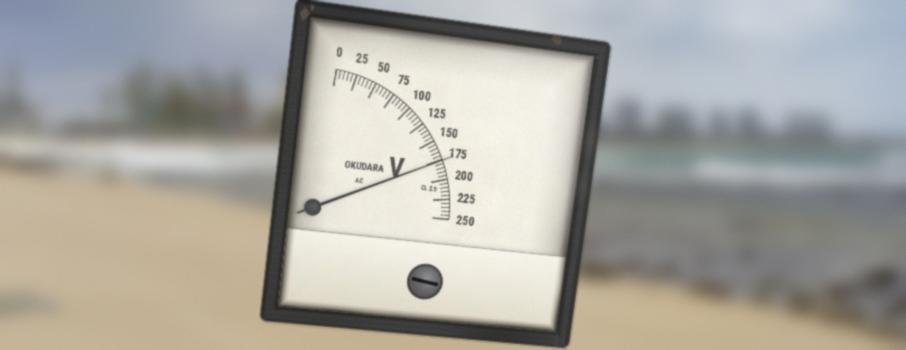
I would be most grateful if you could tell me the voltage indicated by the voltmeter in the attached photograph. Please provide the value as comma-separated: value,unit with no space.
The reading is 175,V
